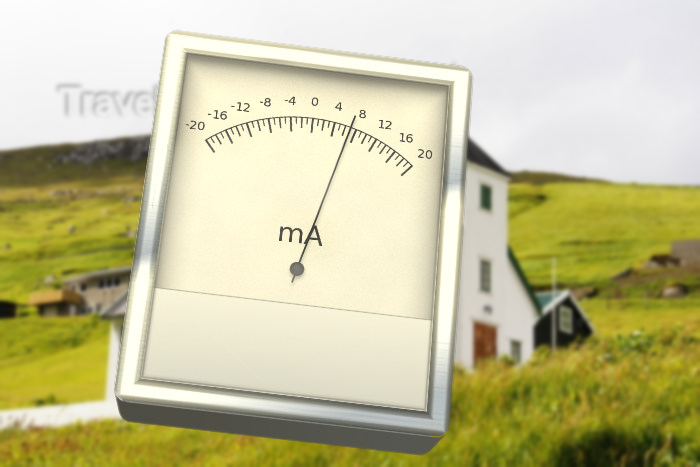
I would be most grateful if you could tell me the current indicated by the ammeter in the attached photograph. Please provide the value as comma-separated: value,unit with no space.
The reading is 7,mA
